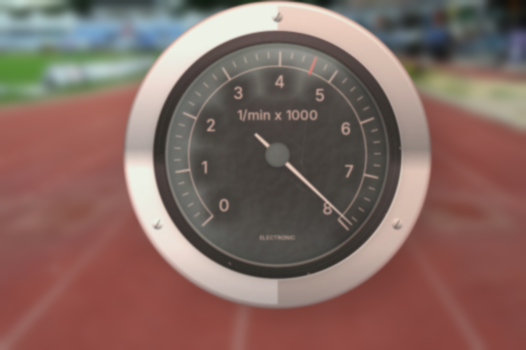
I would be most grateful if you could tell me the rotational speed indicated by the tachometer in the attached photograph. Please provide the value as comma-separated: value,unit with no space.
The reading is 7900,rpm
